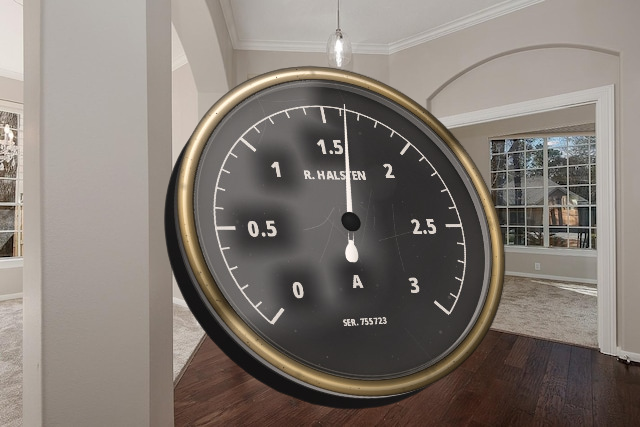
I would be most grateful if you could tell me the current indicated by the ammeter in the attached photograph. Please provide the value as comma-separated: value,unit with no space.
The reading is 1.6,A
